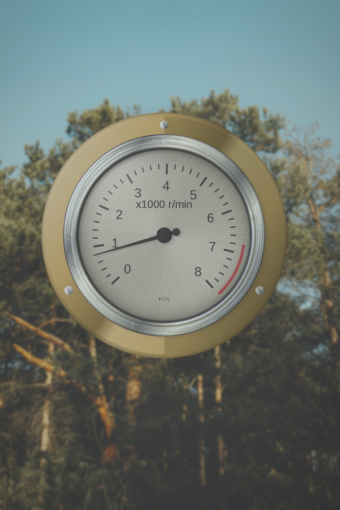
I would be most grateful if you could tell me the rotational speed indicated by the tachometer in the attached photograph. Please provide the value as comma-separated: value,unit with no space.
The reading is 800,rpm
